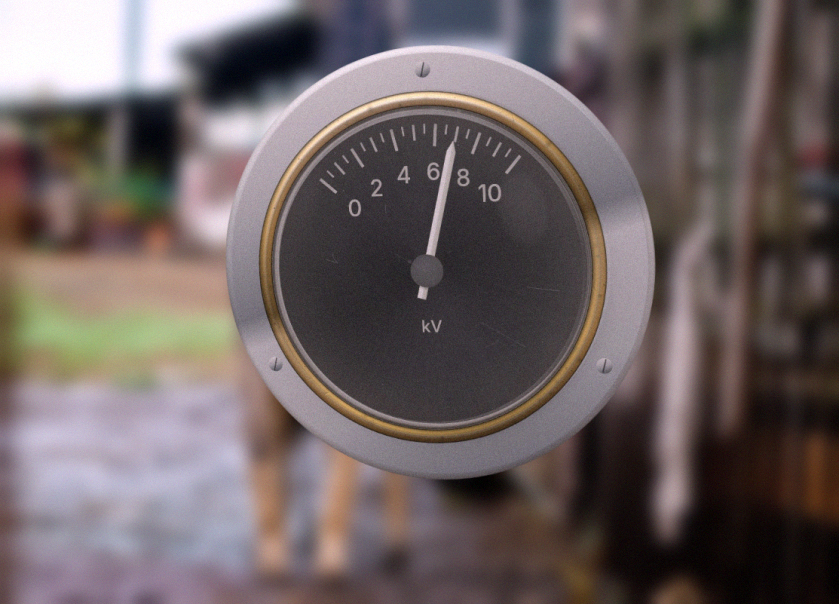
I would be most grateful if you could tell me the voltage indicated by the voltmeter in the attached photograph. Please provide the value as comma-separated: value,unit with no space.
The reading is 7,kV
